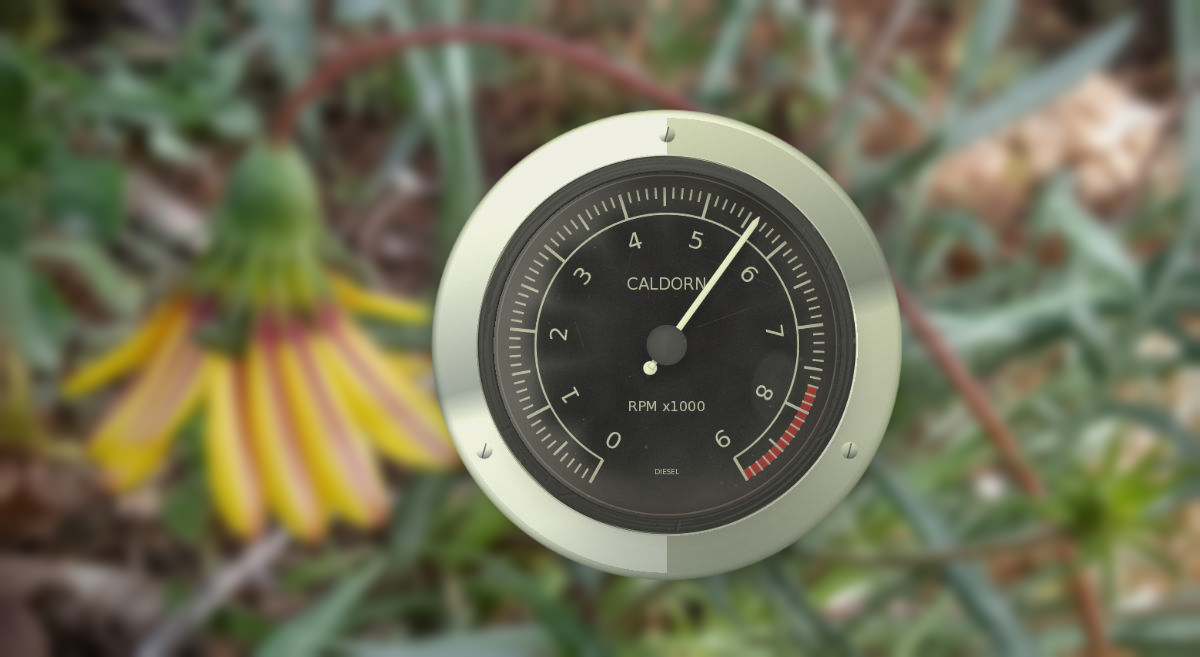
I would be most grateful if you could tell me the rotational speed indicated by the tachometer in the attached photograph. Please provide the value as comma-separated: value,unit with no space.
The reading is 5600,rpm
